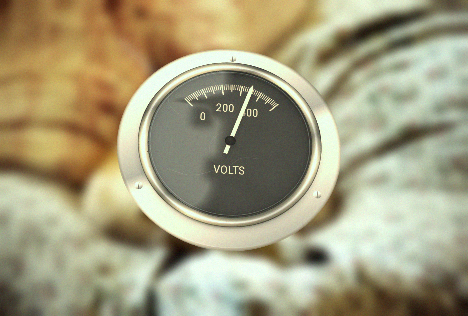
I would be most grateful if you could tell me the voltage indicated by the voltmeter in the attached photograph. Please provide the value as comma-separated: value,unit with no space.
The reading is 350,V
